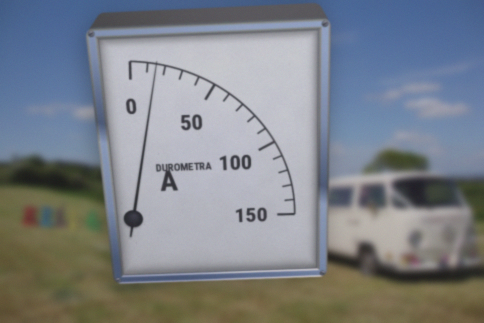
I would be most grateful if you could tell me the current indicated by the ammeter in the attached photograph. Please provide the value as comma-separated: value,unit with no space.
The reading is 15,A
